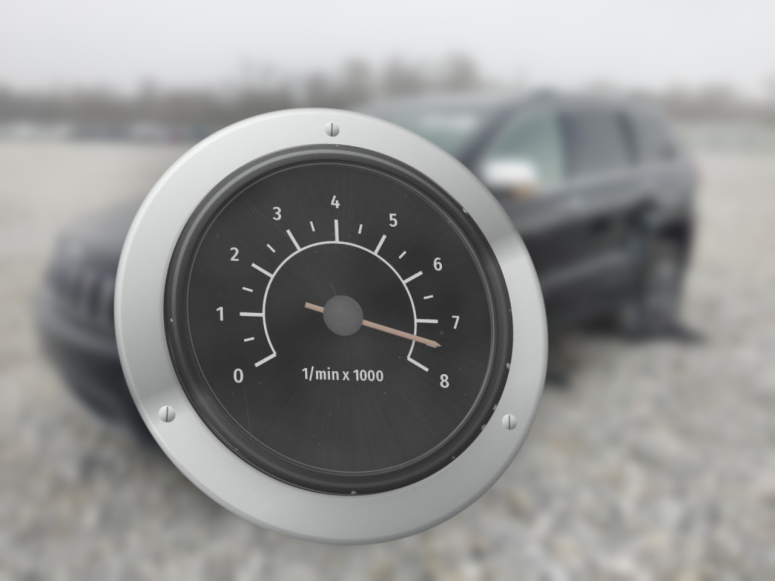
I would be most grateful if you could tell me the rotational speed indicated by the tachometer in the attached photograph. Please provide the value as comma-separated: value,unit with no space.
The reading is 7500,rpm
